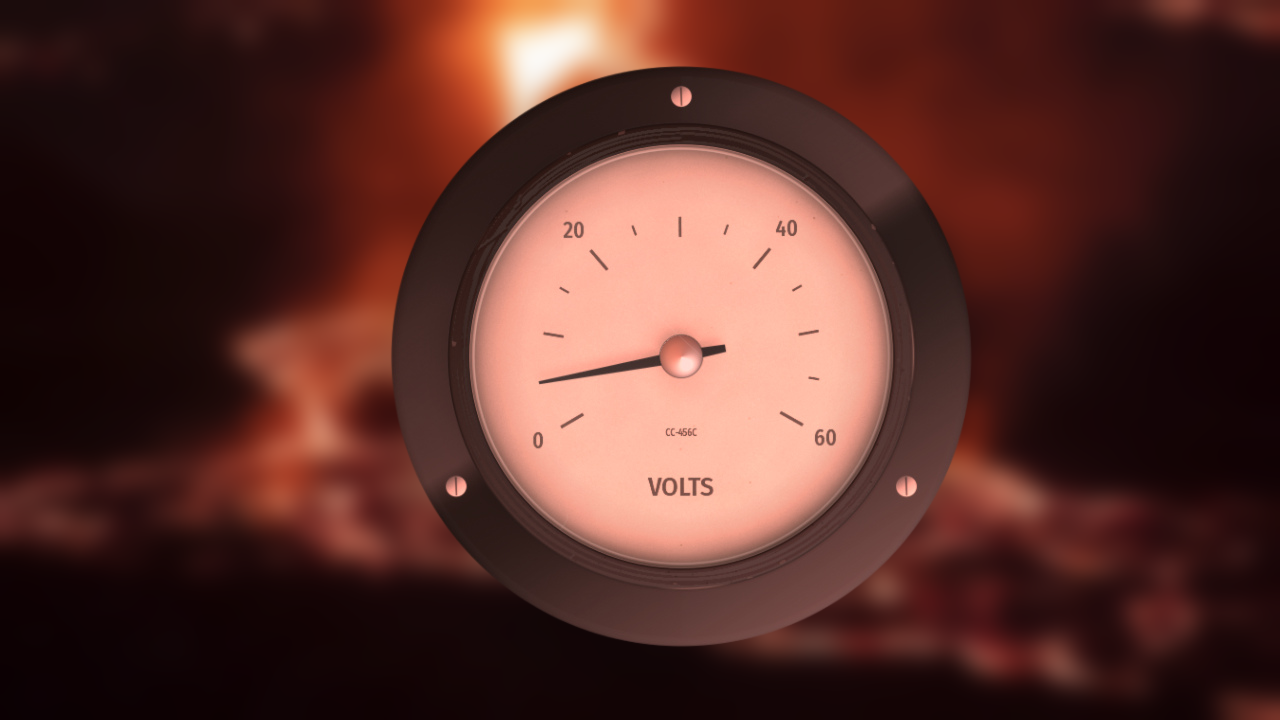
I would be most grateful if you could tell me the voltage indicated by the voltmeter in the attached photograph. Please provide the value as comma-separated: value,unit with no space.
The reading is 5,V
